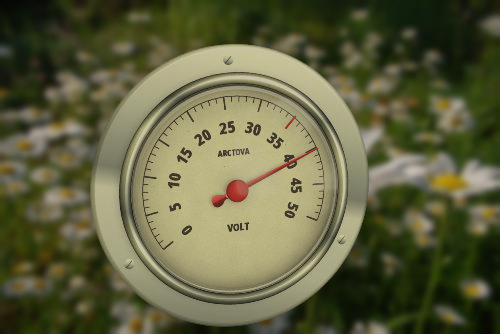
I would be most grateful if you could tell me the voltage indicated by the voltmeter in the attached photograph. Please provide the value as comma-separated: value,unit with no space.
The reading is 40,V
